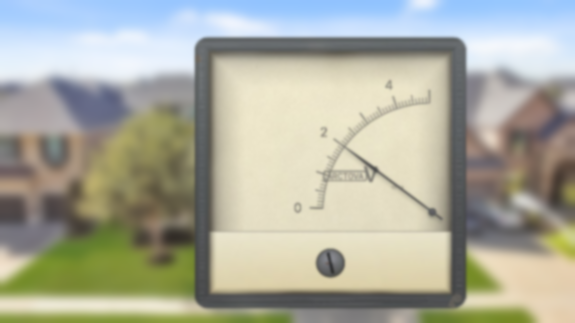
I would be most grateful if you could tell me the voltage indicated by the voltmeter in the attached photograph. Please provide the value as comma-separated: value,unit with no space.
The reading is 2,V
